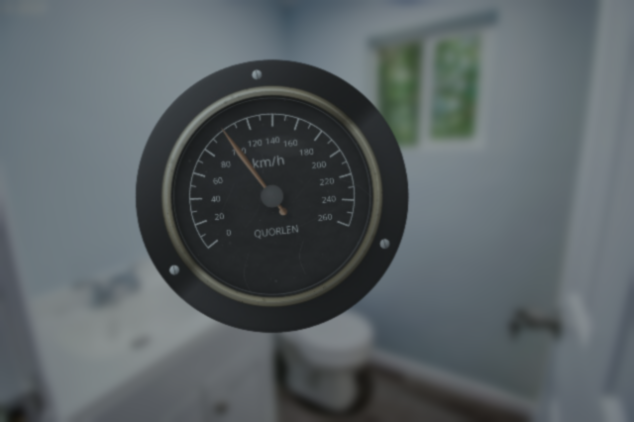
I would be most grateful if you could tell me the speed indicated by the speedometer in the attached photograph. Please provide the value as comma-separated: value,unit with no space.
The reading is 100,km/h
